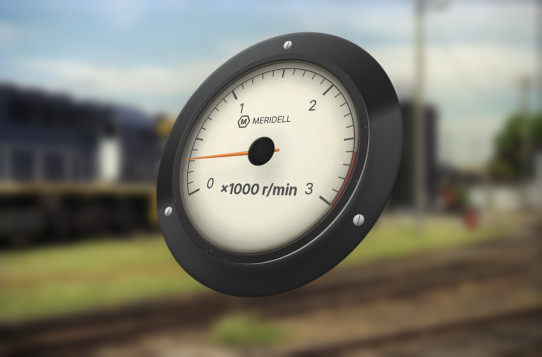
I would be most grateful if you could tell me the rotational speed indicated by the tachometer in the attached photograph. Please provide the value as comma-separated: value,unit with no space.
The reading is 300,rpm
